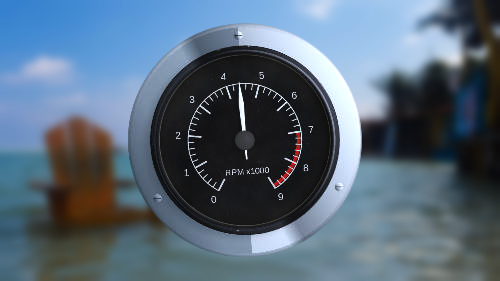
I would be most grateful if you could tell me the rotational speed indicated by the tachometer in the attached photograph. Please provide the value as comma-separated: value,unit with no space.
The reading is 4400,rpm
